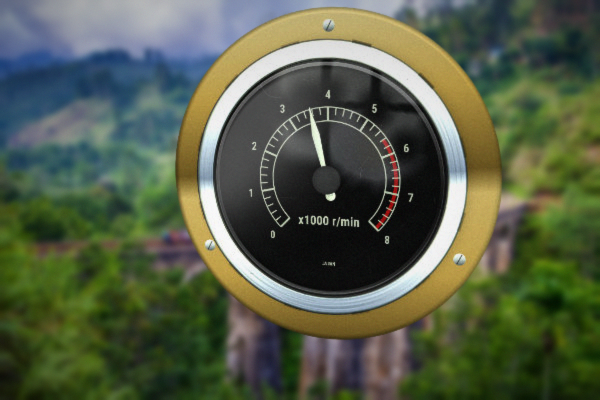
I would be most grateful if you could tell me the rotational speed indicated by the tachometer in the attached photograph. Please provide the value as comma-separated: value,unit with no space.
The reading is 3600,rpm
